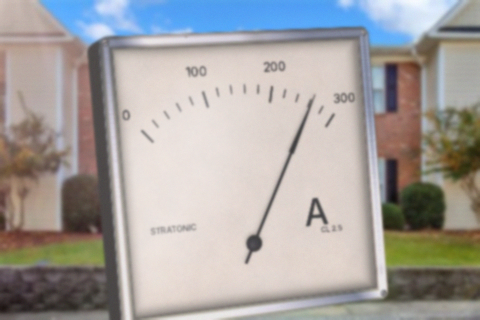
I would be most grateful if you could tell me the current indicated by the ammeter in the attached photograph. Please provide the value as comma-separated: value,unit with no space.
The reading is 260,A
